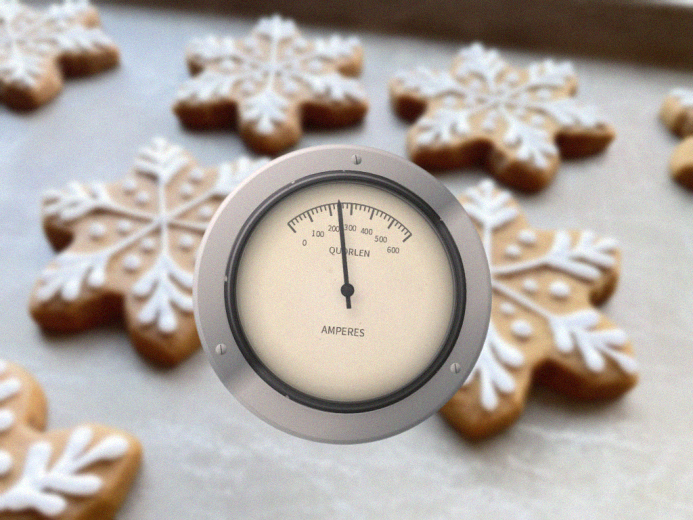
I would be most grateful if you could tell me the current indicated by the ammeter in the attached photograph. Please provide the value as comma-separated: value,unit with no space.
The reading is 240,A
